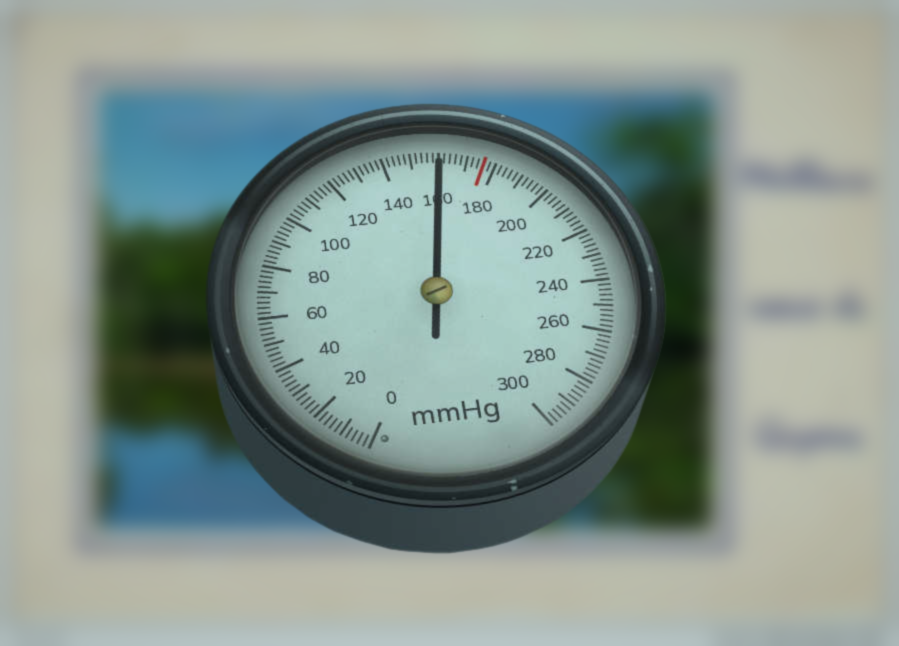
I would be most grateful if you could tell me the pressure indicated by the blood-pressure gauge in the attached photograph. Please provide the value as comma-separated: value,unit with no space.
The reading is 160,mmHg
